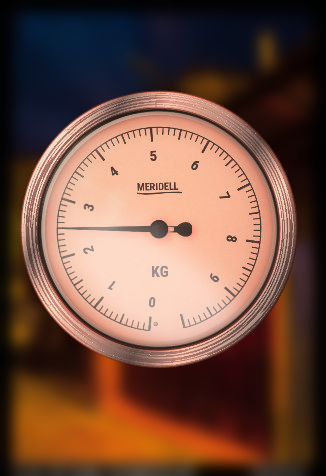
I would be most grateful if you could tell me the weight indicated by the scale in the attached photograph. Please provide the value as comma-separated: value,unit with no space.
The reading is 2.5,kg
